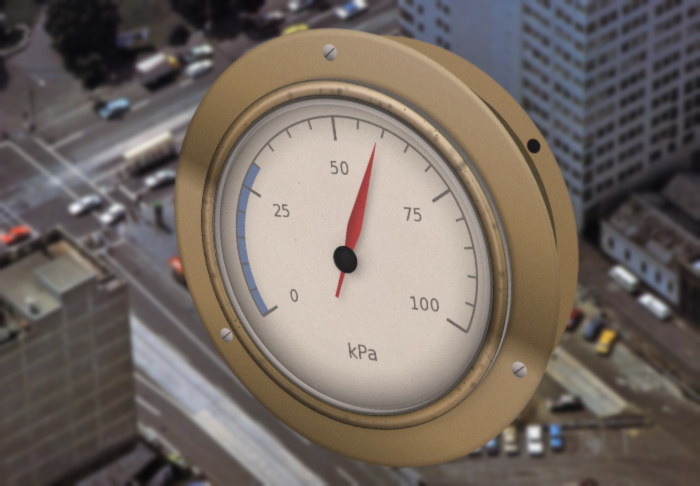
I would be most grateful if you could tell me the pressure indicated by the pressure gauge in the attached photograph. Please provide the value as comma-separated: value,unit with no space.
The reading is 60,kPa
